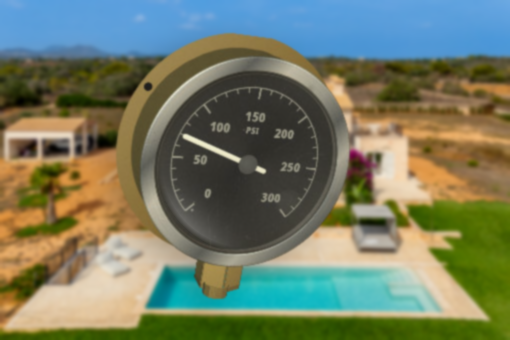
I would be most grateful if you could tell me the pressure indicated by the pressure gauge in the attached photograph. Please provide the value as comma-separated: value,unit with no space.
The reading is 70,psi
